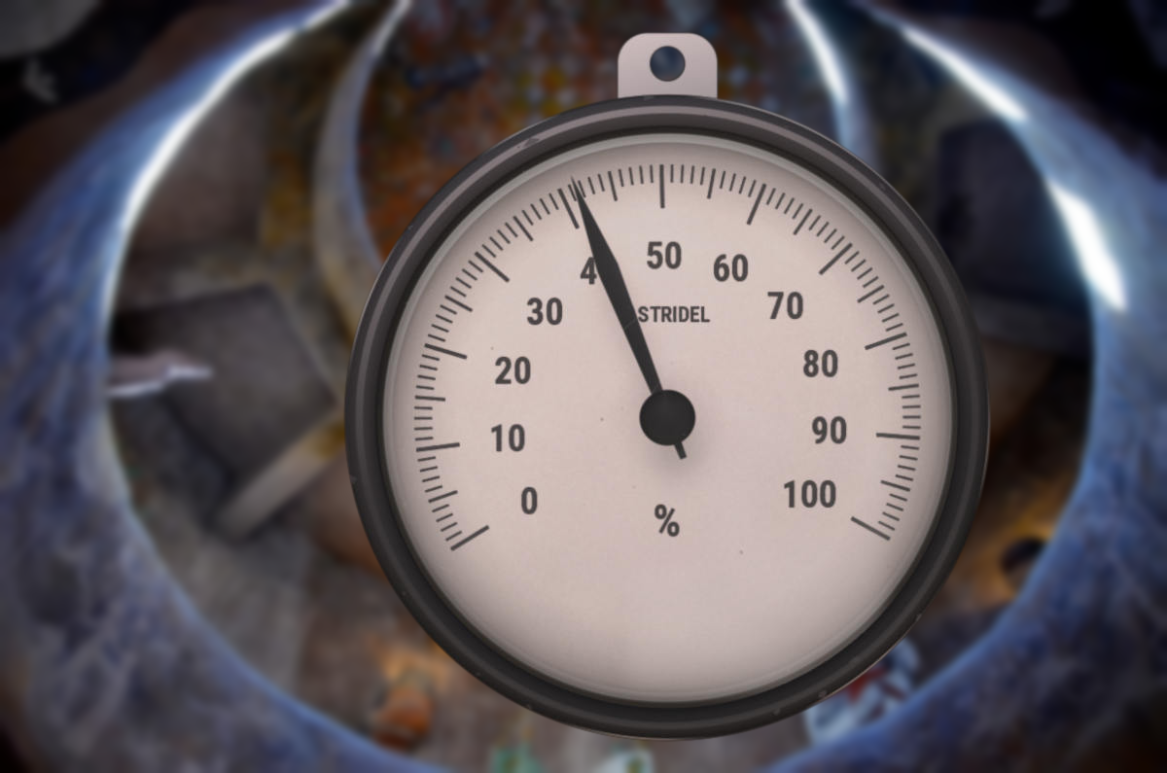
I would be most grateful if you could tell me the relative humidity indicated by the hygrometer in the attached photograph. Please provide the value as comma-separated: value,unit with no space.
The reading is 41.5,%
